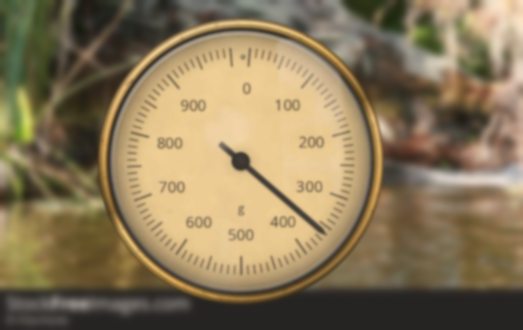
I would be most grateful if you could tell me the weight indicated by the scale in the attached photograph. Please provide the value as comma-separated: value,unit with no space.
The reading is 360,g
